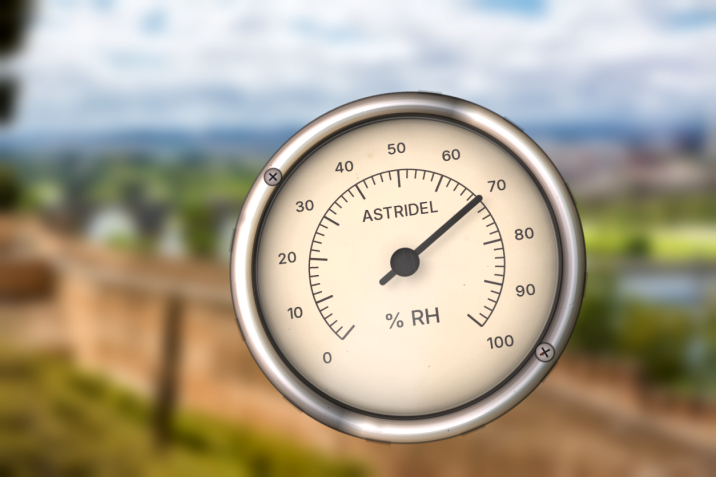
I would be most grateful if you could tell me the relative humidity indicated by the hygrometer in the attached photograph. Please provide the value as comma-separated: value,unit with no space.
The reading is 70,%
